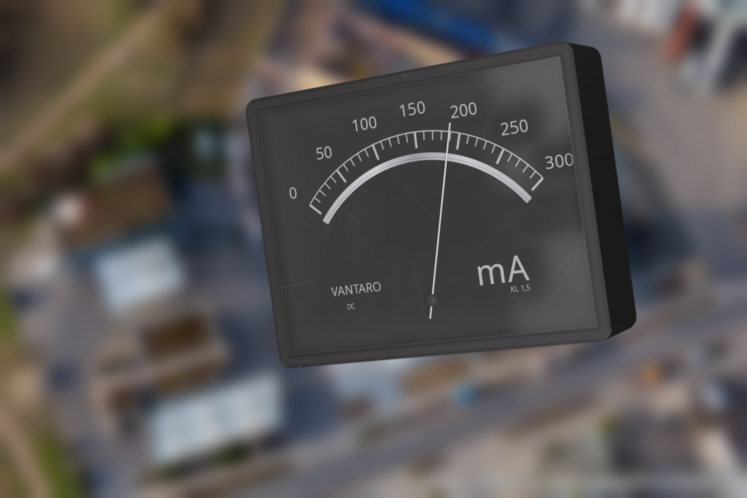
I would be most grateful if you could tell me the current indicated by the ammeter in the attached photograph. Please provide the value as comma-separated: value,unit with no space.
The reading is 190,mA
